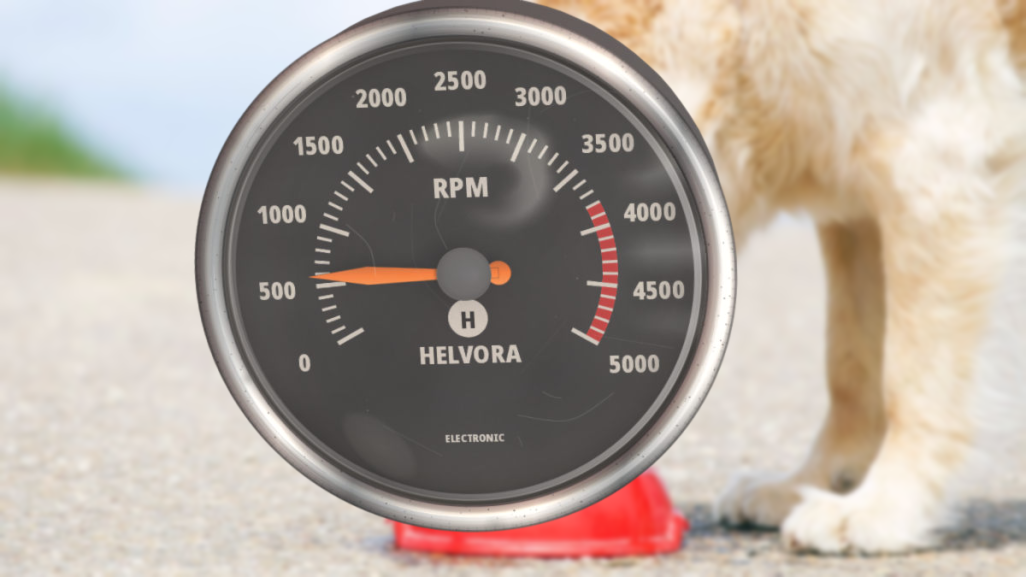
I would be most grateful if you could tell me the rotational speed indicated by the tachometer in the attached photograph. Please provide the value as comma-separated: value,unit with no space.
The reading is 600,rpm
